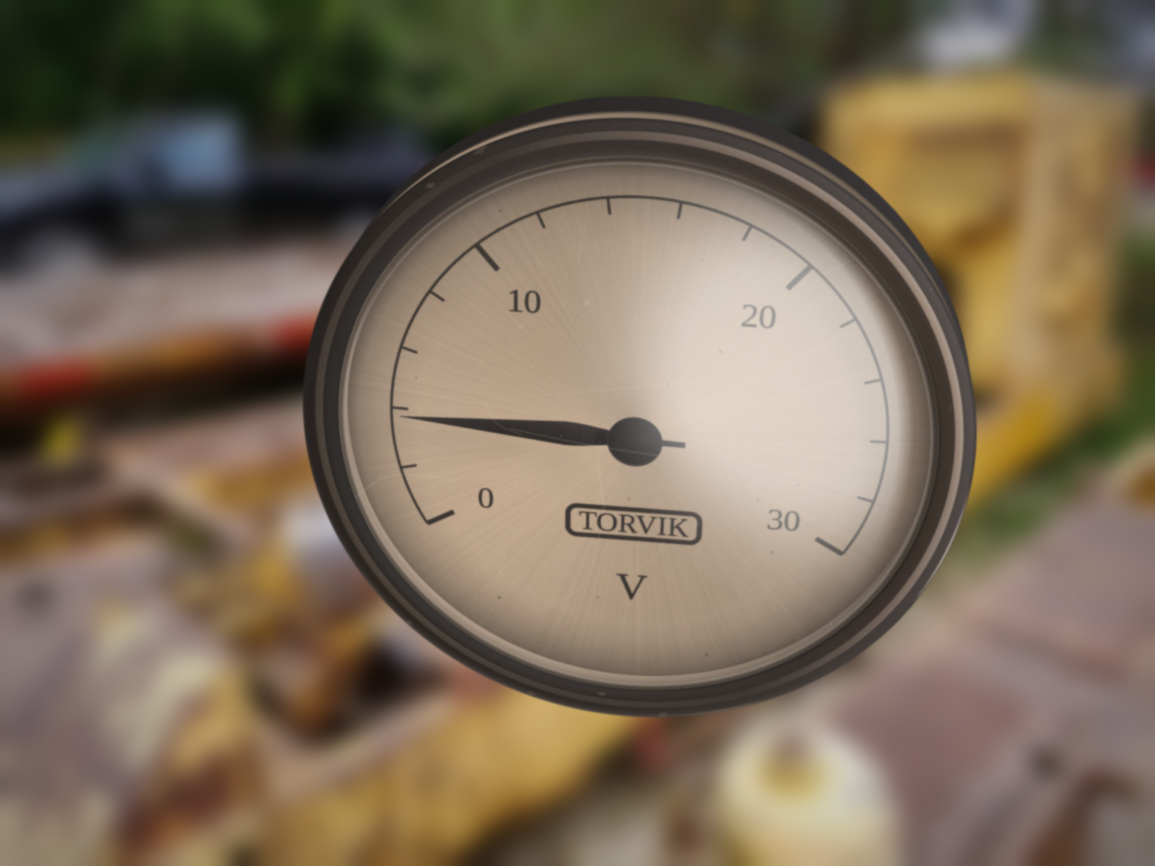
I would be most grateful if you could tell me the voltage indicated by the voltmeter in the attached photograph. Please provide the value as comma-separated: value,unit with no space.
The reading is 4,V
